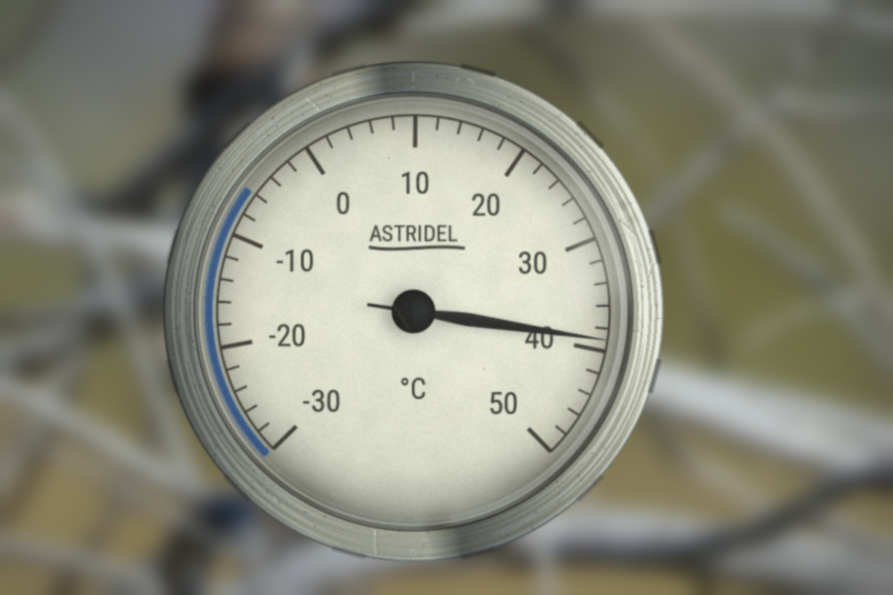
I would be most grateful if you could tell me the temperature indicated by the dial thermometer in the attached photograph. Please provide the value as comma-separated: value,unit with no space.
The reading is 39,°C
